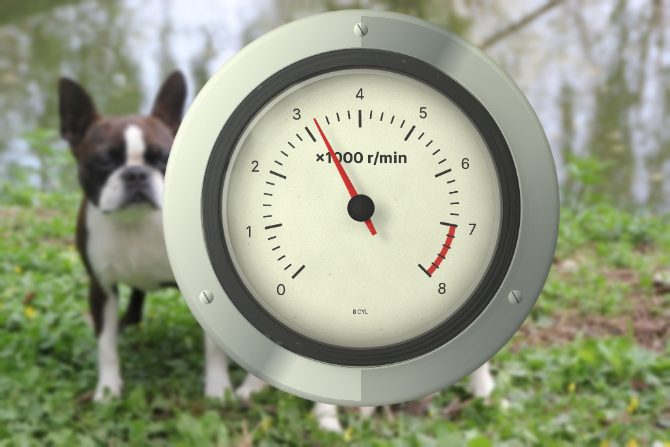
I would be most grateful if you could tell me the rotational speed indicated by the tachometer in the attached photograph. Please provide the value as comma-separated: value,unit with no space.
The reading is 3200,rpm
